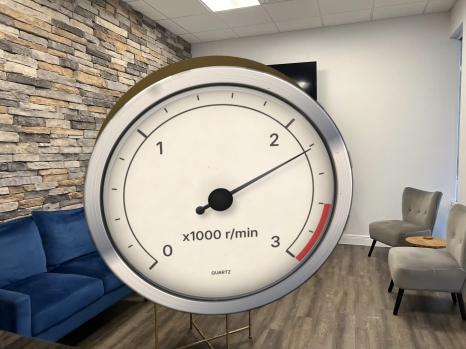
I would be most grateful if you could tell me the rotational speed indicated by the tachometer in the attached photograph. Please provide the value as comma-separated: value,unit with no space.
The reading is 2200,rpm
